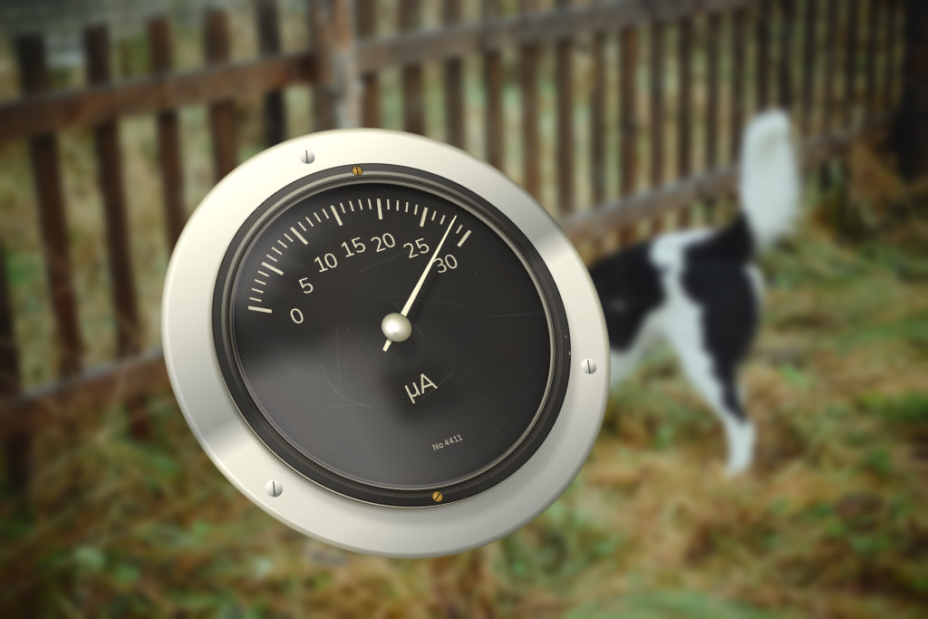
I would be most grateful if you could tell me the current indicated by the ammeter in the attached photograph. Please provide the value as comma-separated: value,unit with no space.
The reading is 28,µA
